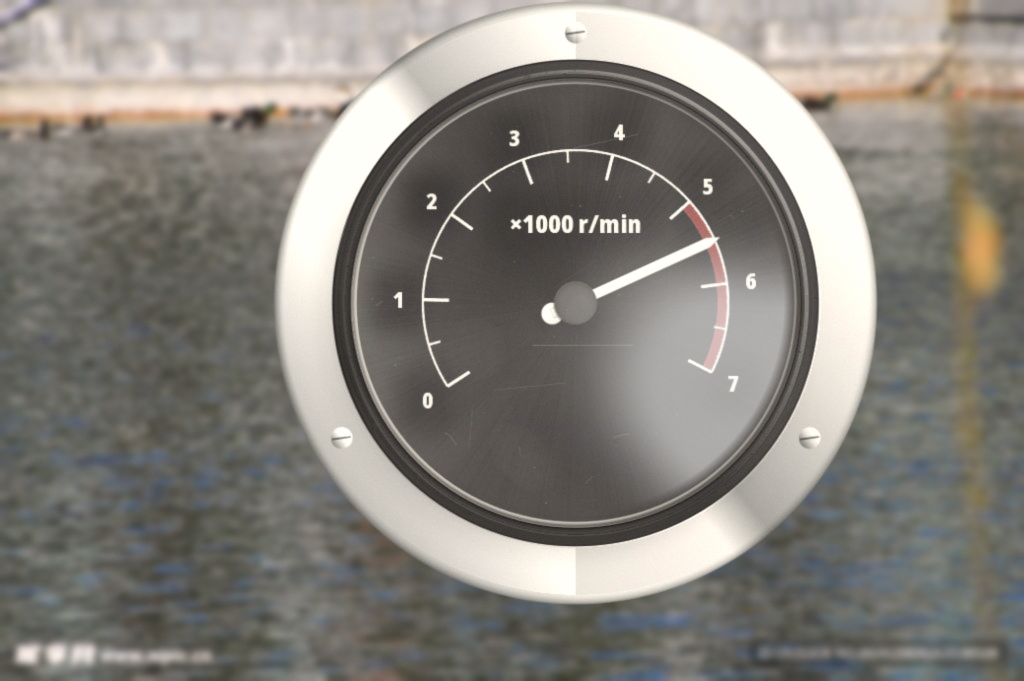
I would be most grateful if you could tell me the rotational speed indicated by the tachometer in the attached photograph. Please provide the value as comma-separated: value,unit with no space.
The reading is 5500,rpm
